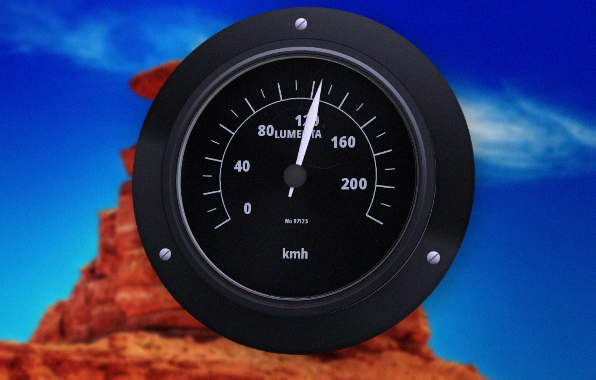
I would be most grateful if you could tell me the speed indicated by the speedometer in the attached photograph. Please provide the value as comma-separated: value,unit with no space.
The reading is 125,km/h
